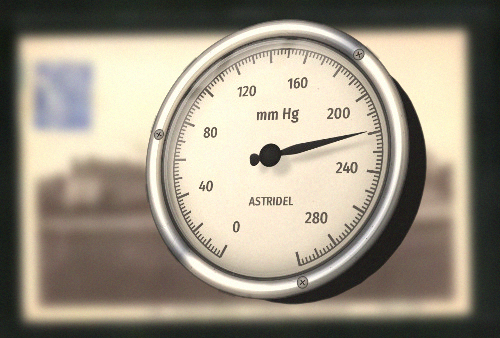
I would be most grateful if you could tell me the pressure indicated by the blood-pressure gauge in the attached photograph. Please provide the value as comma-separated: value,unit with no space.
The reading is 220,mmHg
